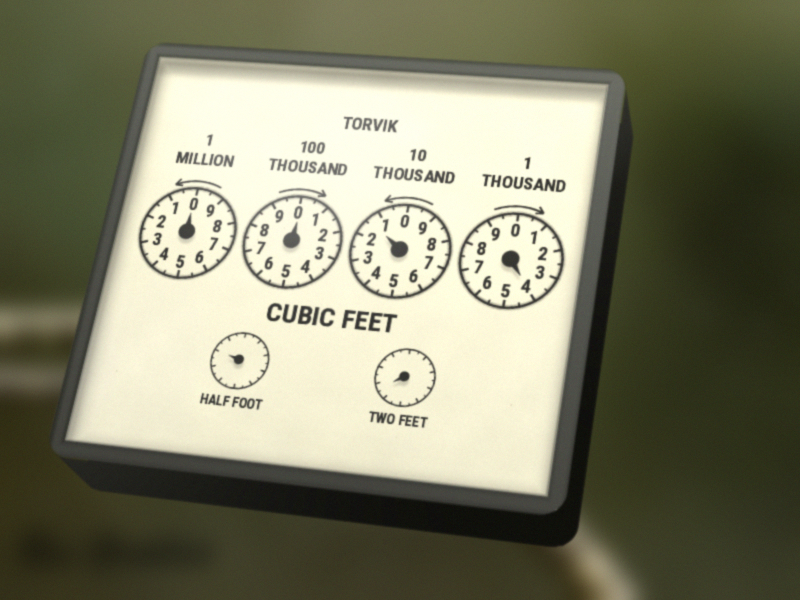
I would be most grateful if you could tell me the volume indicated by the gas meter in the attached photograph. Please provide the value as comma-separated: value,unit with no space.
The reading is 1400,ft³
